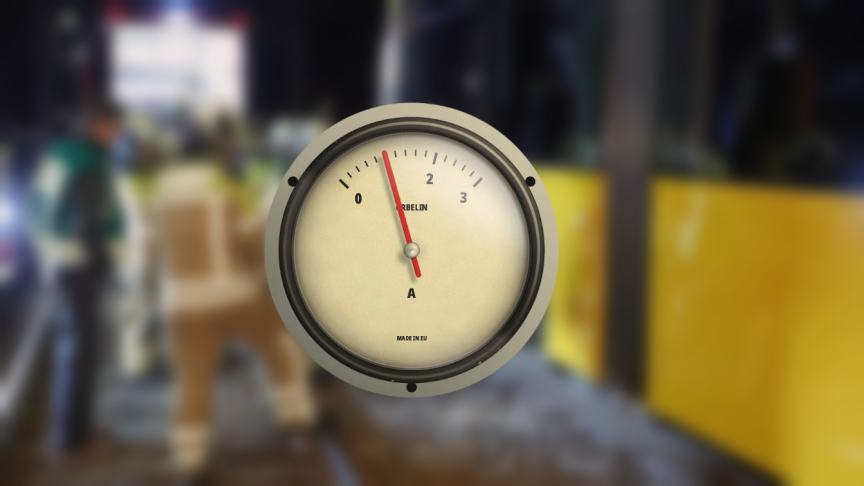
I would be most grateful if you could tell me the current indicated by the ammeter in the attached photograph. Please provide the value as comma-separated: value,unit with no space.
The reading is 1,A
